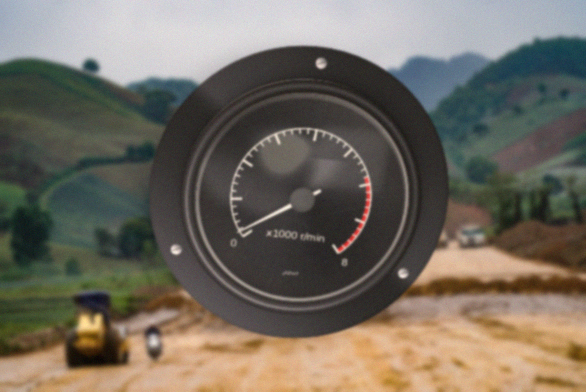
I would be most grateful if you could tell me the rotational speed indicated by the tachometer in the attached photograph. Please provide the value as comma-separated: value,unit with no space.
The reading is 200,rpm
